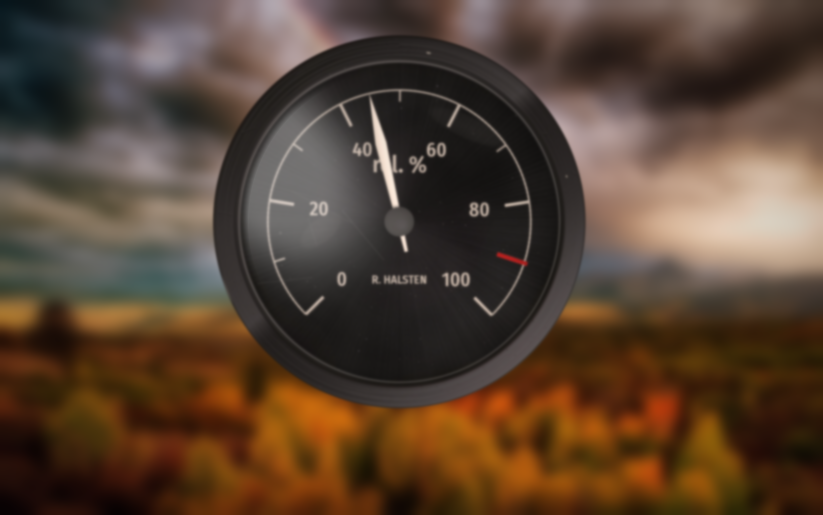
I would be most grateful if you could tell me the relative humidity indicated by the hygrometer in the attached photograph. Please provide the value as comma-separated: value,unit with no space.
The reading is 45,%
